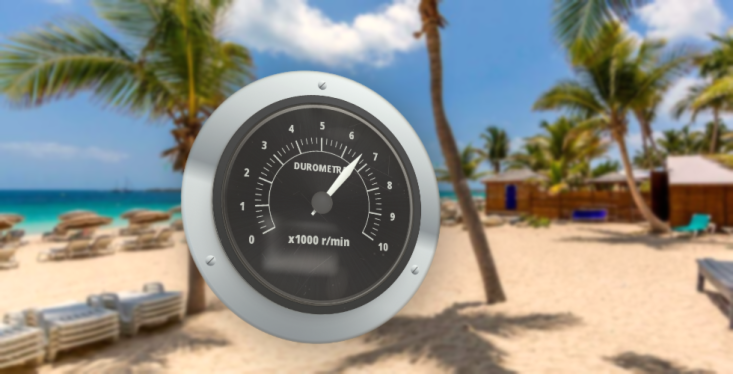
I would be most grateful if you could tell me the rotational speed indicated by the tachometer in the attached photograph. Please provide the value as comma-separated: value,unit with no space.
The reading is 6600,rpm
